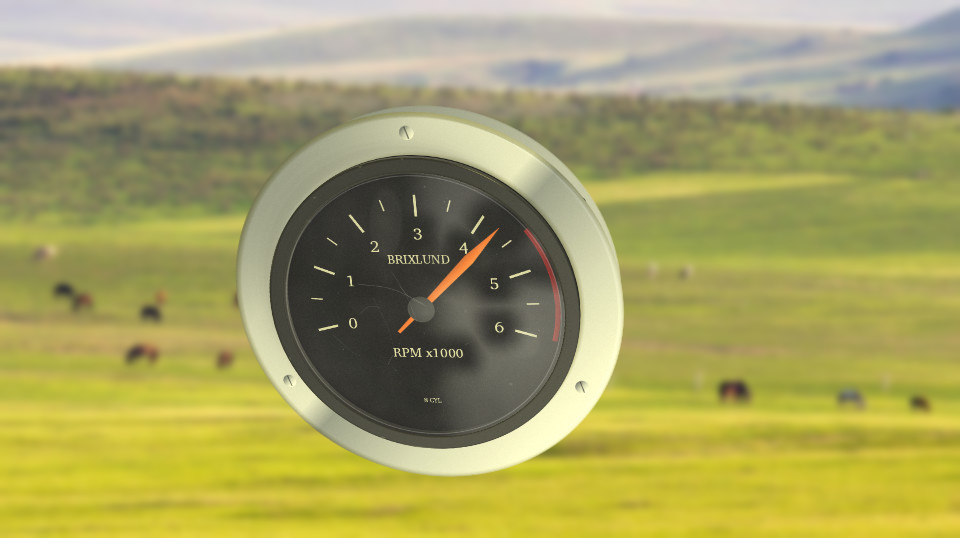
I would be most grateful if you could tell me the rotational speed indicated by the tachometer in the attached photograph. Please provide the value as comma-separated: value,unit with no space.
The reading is 4250,rpm
